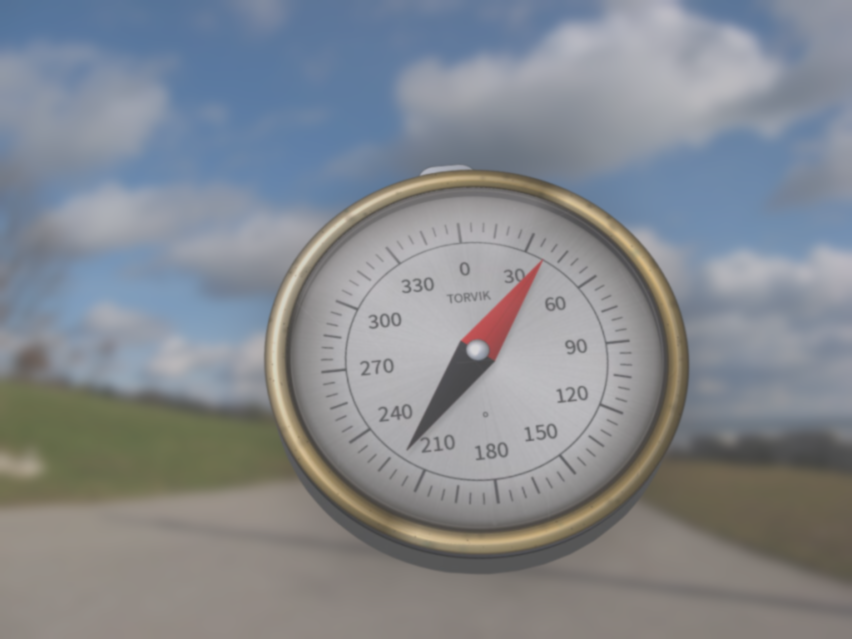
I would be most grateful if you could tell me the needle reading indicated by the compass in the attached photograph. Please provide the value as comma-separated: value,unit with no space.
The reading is 40,°
